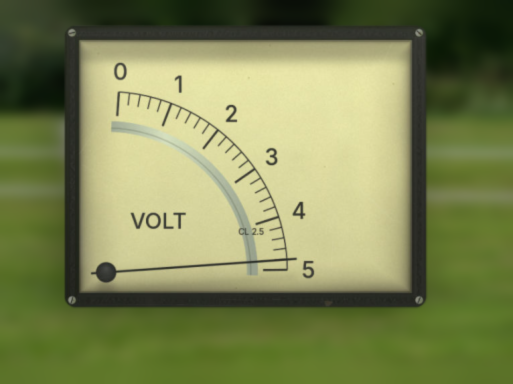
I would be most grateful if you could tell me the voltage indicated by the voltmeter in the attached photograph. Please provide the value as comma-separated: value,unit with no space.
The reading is 4.8,V
